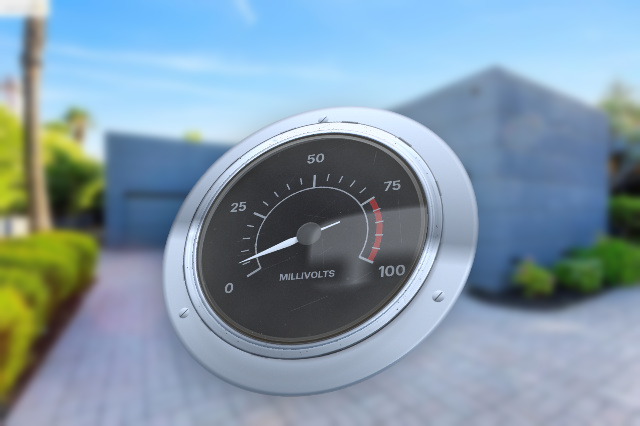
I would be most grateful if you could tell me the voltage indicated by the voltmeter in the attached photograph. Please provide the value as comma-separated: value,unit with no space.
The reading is 5,mV
